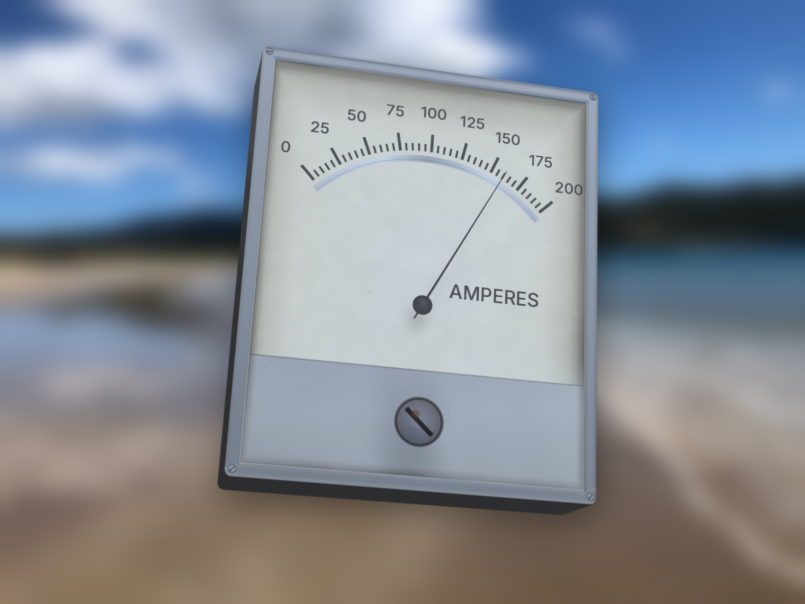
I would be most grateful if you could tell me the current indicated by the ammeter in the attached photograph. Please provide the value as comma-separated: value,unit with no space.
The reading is 160,A
